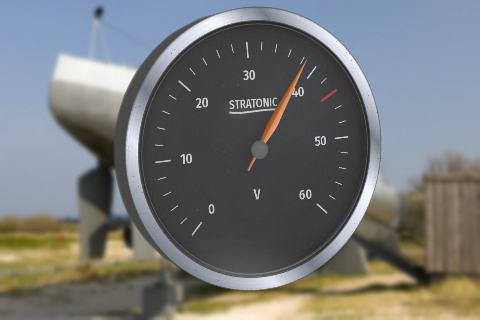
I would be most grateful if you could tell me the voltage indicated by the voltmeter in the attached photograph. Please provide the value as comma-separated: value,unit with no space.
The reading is 38,V
